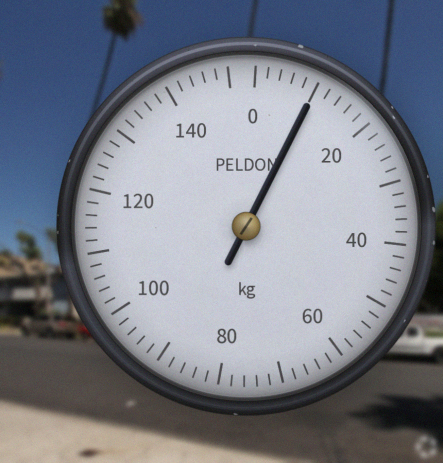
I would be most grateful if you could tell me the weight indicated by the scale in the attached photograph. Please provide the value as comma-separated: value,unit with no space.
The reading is 10,kg
